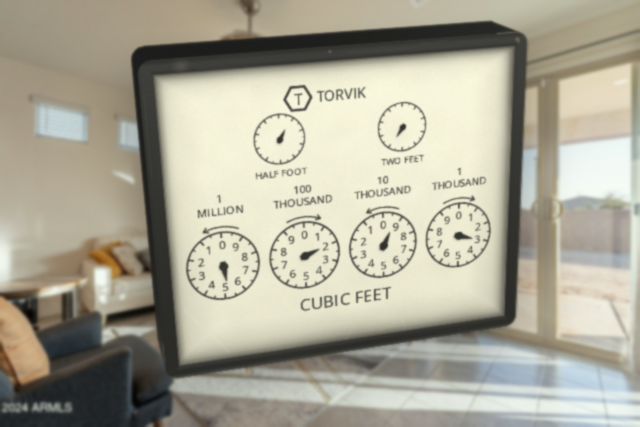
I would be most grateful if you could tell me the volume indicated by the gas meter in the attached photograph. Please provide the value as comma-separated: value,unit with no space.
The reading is 519300,ft³
